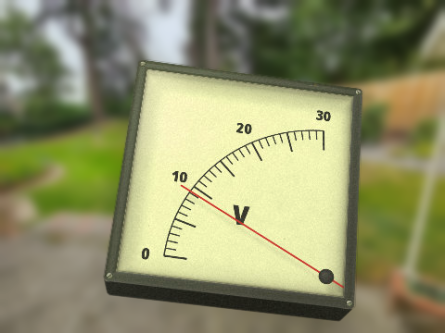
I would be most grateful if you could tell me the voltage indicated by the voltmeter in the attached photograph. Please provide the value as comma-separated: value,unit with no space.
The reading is 9,V
